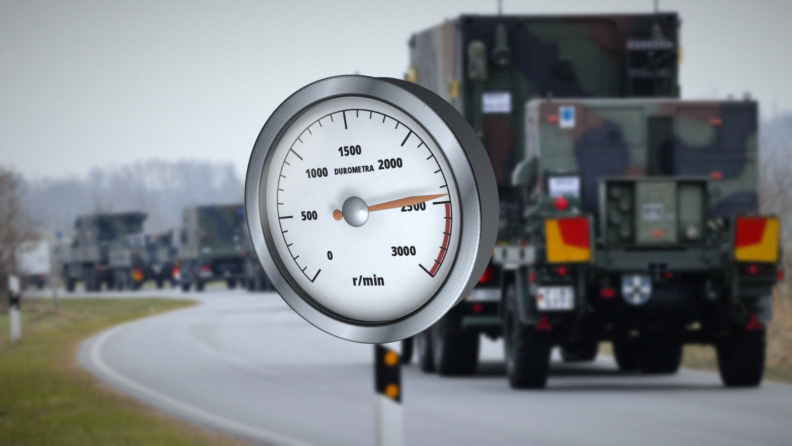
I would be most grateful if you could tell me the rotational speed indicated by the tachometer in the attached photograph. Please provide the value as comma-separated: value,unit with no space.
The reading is 2450,rpm
